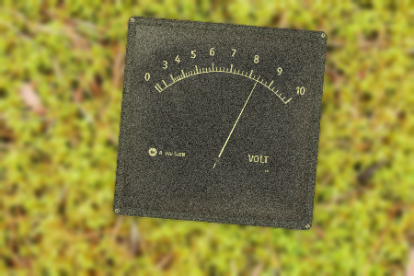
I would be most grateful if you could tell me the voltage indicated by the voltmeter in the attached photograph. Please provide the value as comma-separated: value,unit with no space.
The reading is 8.4,V
